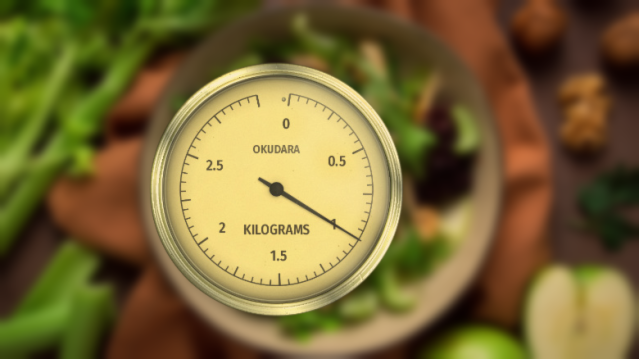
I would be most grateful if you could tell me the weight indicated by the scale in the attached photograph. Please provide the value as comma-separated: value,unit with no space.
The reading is 1,kg
